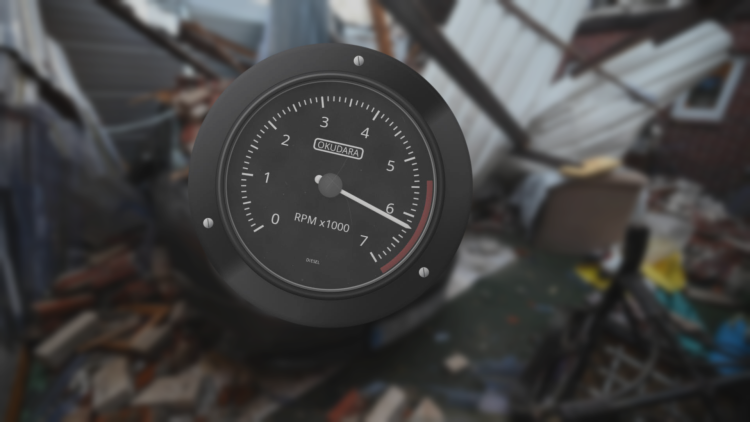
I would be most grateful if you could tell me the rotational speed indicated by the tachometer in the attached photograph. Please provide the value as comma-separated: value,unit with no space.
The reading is 6200,rpm
